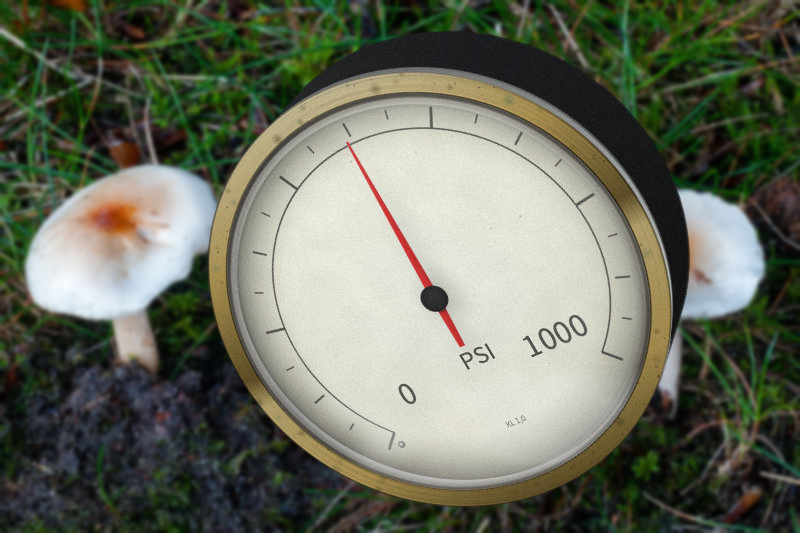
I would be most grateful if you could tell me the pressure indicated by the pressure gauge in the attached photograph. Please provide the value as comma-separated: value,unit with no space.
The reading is 500,psi
